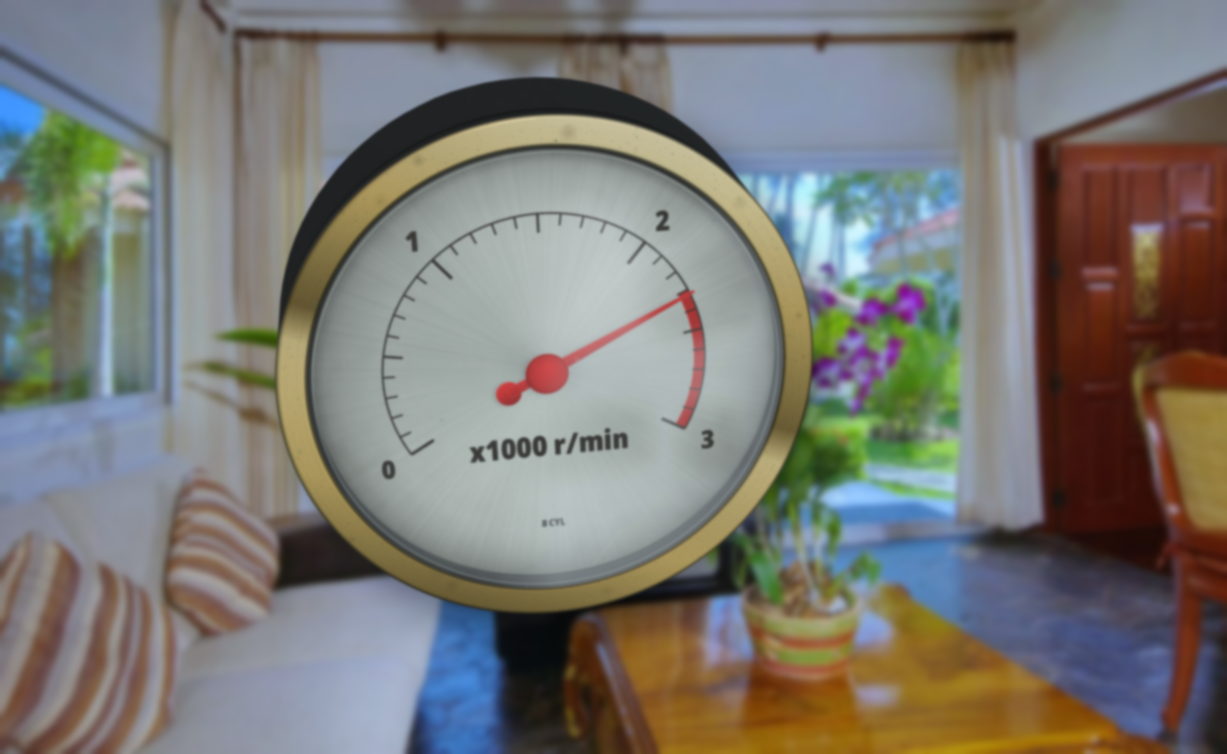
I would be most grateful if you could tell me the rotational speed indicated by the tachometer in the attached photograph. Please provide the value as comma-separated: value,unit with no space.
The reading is 2300,rpm
